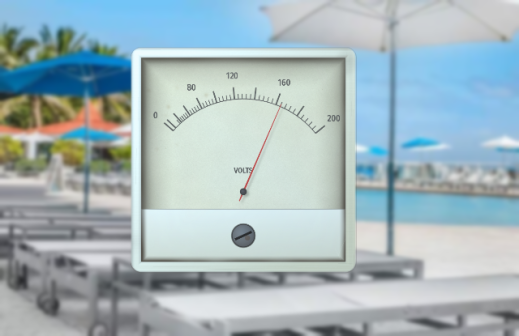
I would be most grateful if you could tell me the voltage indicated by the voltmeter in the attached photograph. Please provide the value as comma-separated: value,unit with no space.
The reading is 164,V
